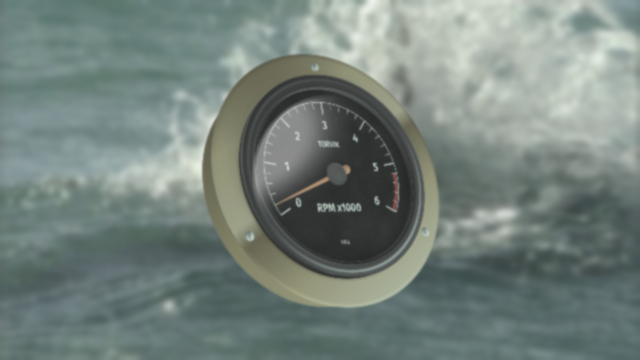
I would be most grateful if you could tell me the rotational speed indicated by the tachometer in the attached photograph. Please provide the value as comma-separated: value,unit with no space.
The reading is 200,rpm
